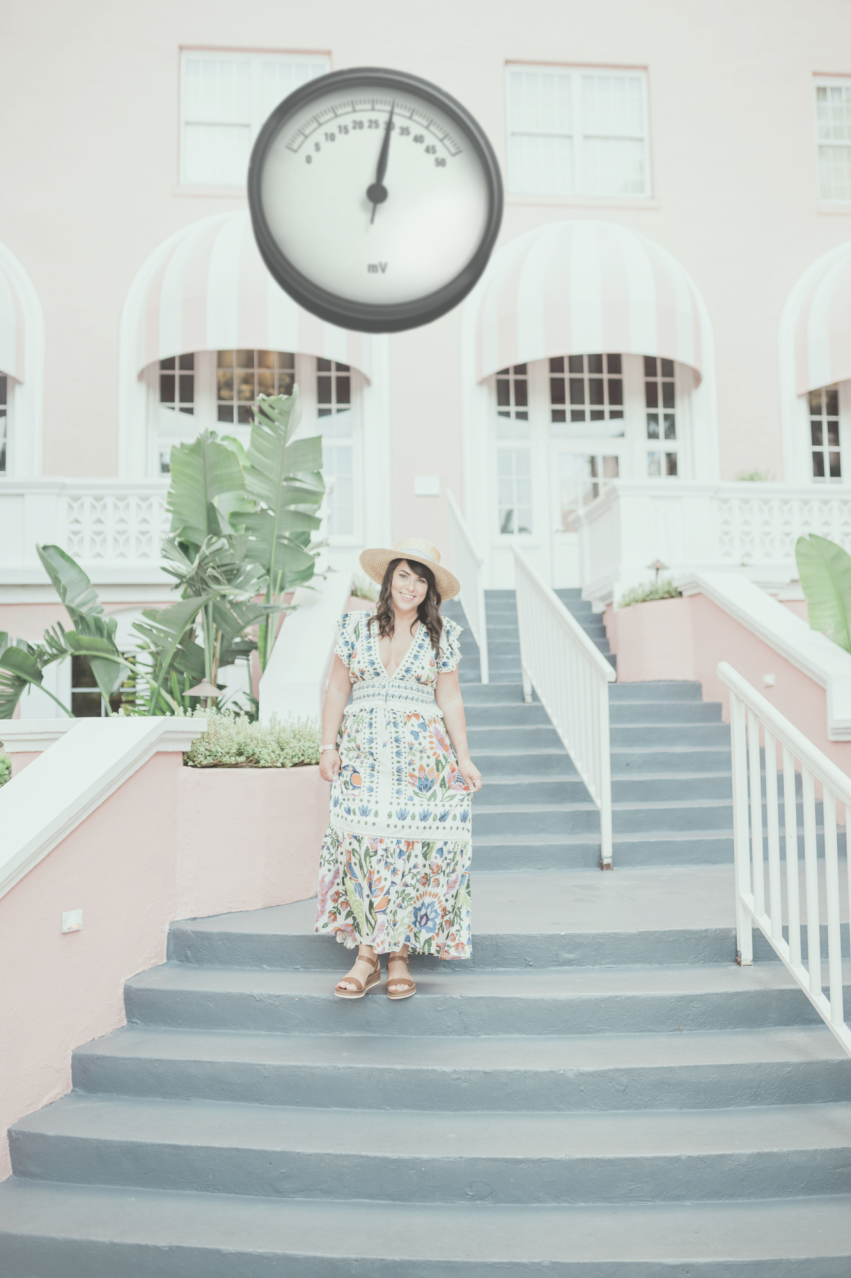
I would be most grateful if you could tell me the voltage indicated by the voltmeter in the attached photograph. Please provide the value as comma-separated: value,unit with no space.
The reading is 30,mV
